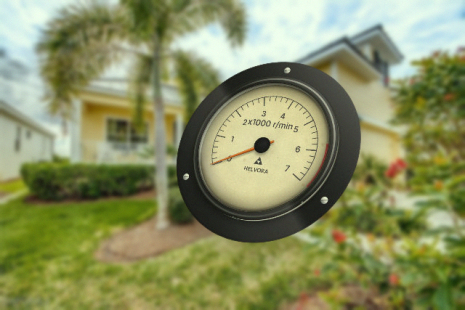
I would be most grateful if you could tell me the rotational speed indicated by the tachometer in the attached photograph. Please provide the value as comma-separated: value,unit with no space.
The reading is 0,rpm
